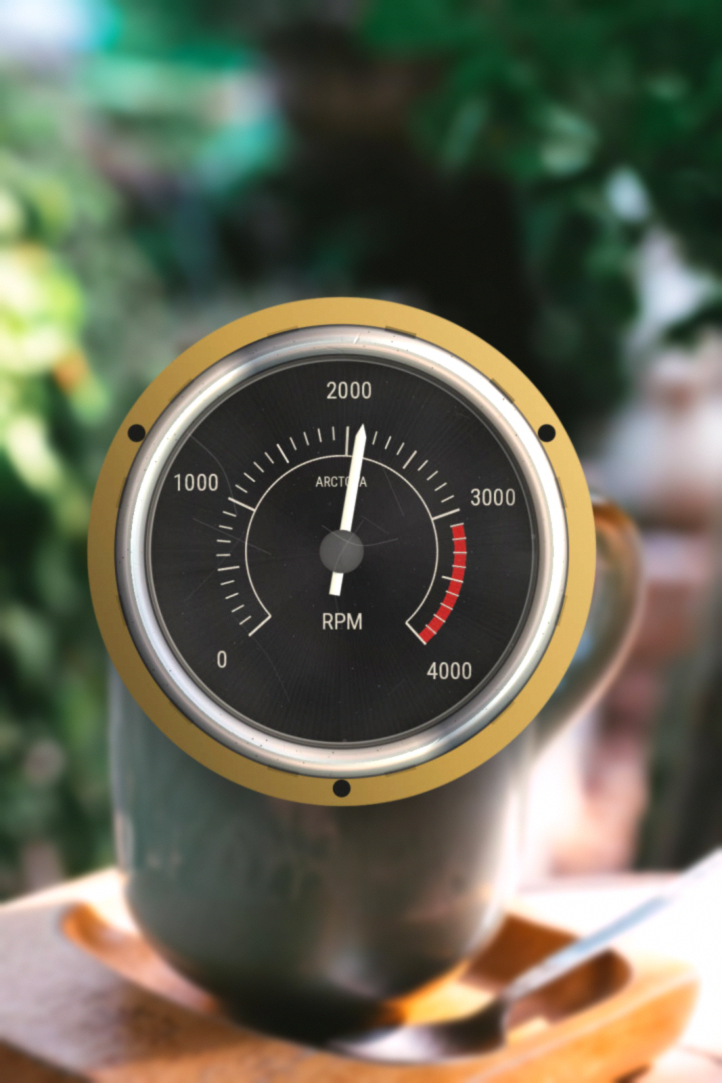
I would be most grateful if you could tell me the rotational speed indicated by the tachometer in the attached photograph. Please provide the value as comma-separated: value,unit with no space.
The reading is 2100,rpm
